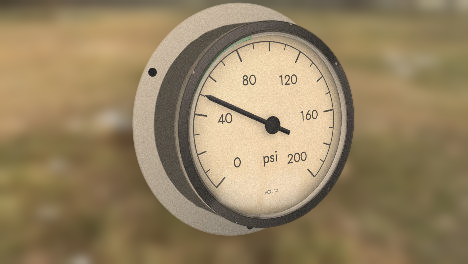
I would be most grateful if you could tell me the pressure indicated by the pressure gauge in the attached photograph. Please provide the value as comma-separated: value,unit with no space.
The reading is 50,psi
